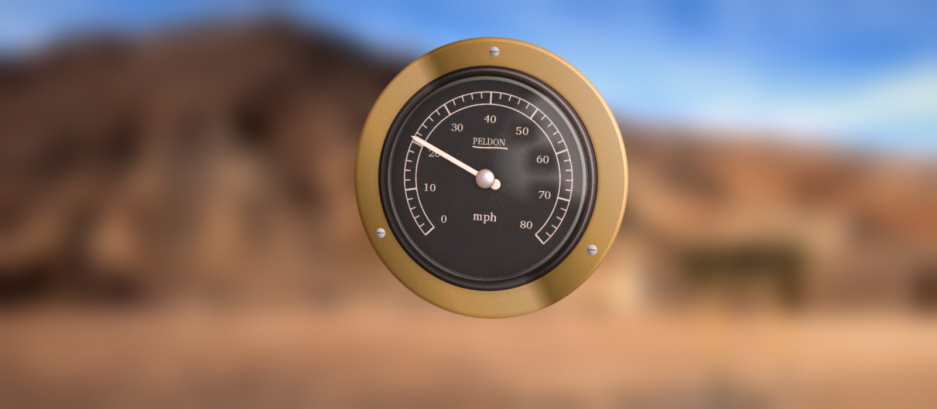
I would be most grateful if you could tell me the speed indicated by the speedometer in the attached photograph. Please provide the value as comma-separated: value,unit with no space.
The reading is 21,mph
